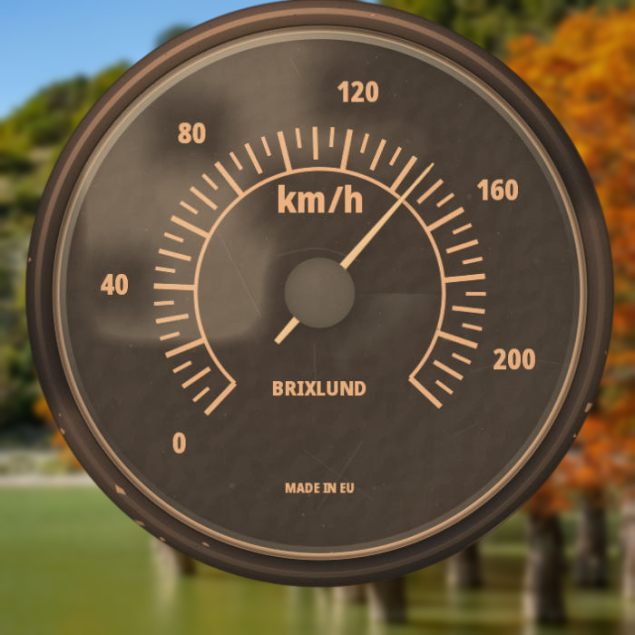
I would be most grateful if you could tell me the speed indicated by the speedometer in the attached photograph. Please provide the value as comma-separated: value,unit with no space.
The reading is 145,km/h
